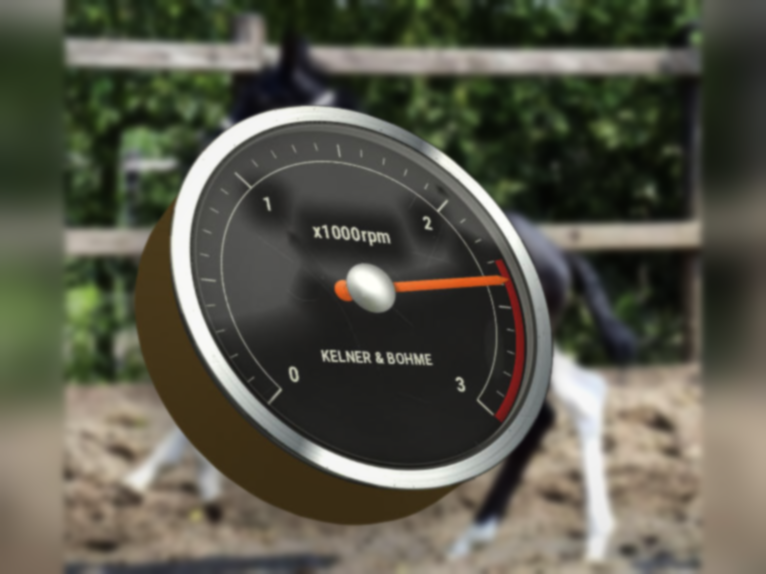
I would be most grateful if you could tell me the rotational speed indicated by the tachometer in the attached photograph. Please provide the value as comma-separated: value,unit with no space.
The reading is 2400,rpm
